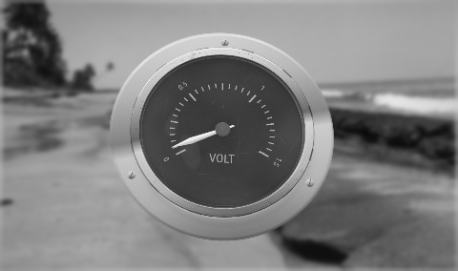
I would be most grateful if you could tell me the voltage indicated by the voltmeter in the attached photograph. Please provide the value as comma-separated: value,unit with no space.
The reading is 0.05,V
